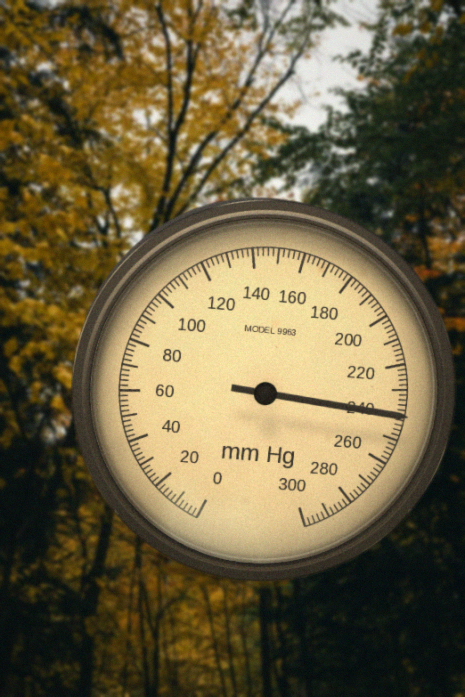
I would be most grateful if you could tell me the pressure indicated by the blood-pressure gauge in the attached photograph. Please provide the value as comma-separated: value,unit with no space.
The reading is 240,mmHg
